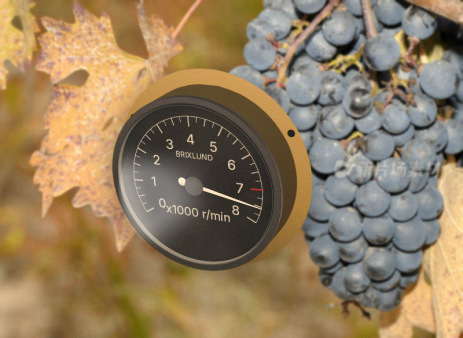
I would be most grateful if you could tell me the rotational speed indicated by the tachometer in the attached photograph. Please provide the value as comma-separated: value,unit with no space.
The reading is 7500,rpm
